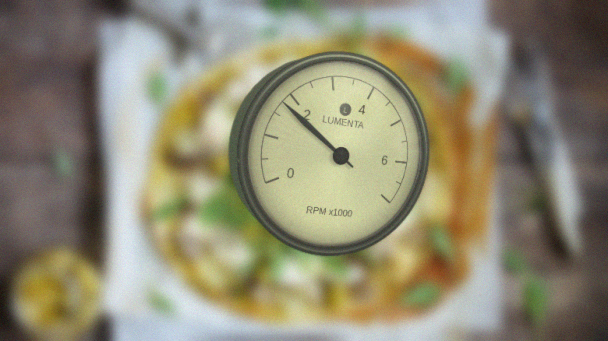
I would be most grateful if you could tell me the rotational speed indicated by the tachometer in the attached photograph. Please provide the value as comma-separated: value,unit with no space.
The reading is 1750,rpm
